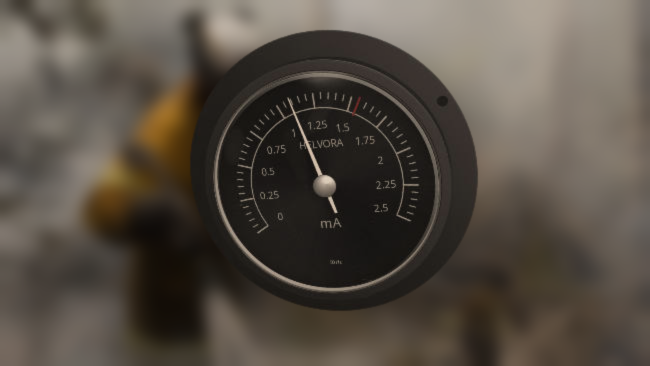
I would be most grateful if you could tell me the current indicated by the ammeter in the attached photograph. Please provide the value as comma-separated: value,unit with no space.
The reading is 1.1,mA
